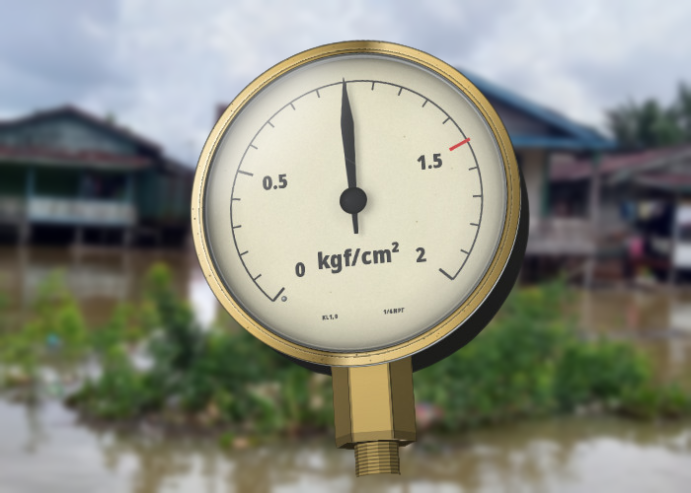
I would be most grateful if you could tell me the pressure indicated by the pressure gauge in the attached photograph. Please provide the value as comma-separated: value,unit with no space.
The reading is 1,kg/cm²
